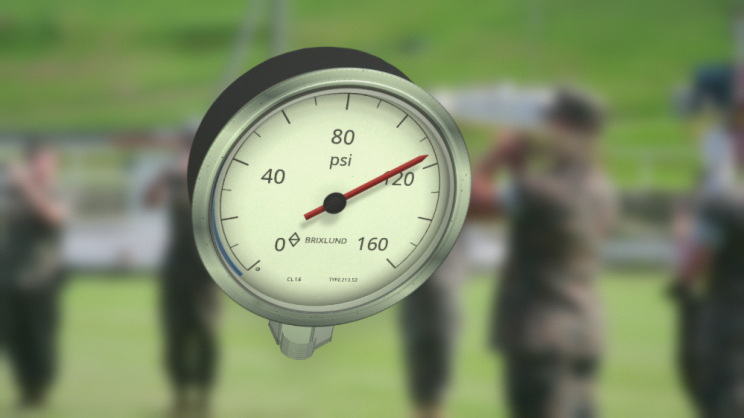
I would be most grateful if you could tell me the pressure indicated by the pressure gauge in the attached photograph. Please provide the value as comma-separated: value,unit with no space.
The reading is 115,psi
